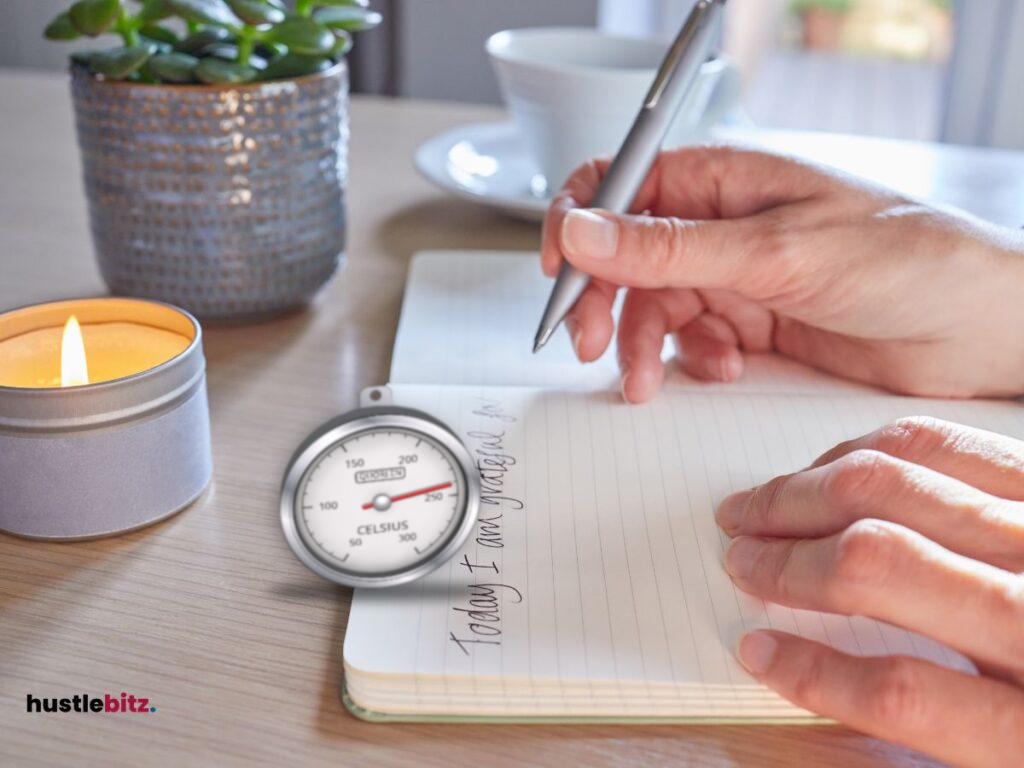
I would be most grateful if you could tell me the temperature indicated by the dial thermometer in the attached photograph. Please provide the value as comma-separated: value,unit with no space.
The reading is 240,°C
